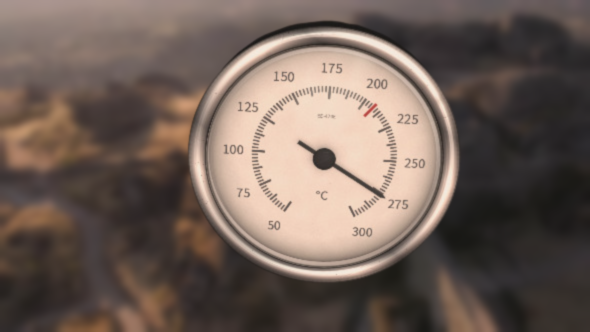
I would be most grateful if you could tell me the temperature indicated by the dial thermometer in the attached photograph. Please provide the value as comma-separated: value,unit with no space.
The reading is 275,°C
